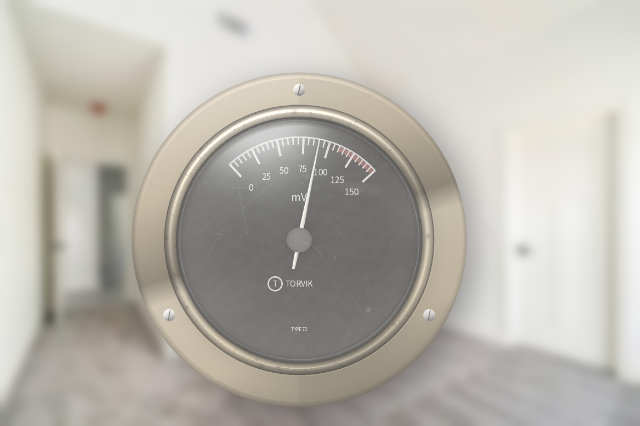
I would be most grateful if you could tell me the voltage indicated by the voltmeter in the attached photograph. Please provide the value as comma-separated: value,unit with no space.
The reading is 90,mV
